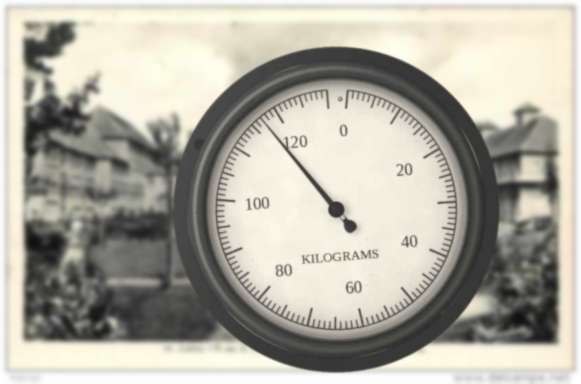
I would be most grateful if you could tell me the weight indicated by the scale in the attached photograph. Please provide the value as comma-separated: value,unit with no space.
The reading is 117,kg
